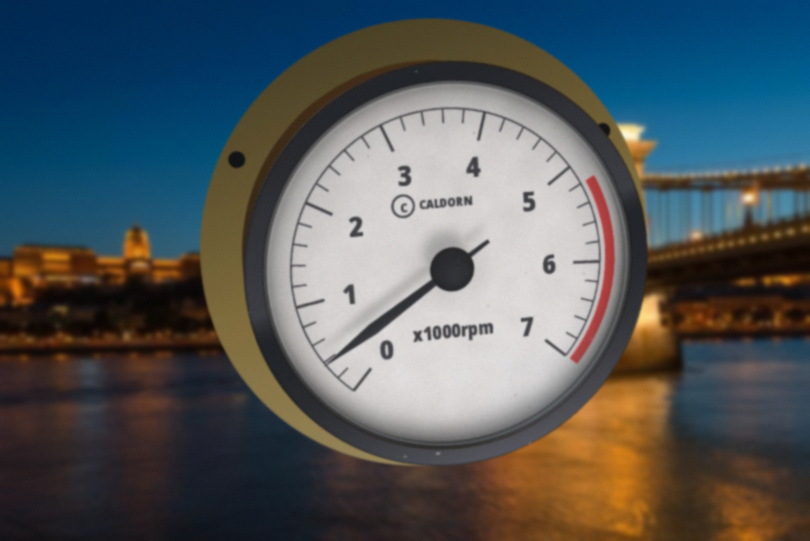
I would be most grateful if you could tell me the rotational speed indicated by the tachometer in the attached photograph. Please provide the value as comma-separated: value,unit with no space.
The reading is 400,rpm
